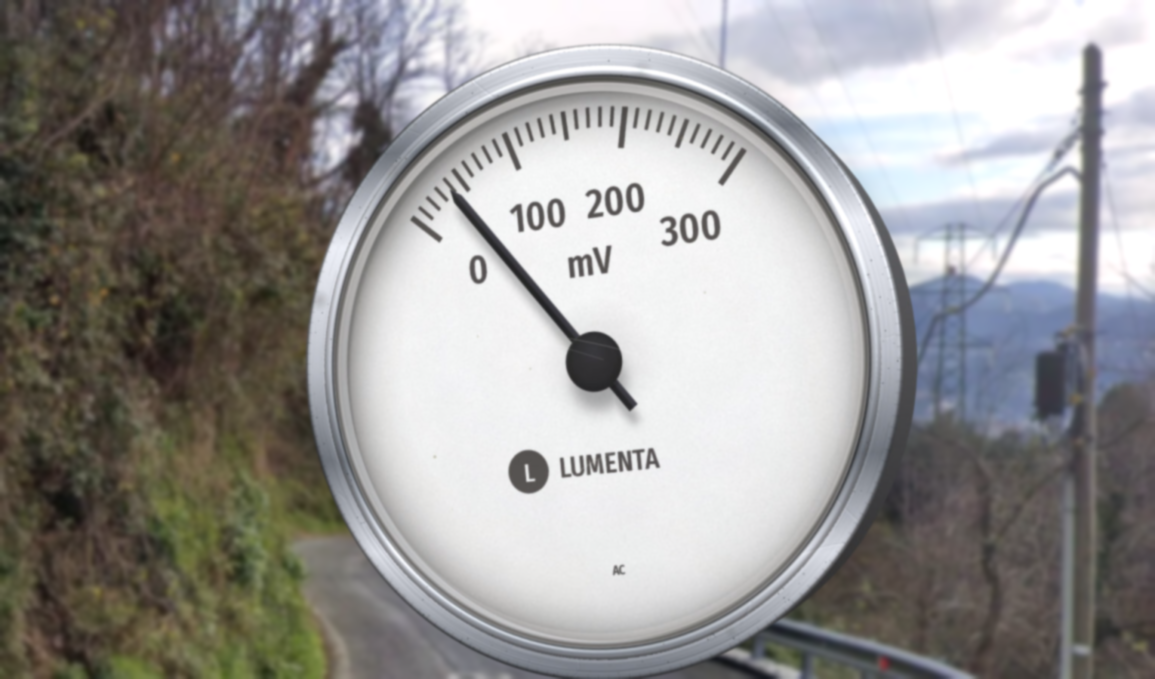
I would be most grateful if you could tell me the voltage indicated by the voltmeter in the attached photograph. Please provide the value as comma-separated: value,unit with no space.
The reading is 40,mV
